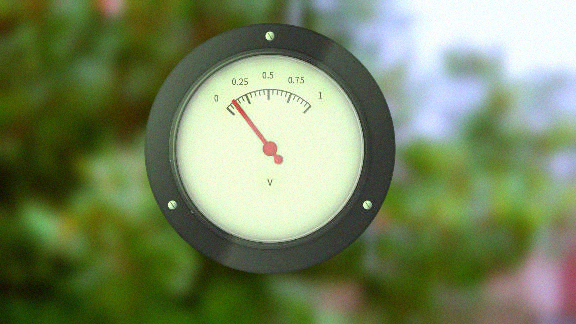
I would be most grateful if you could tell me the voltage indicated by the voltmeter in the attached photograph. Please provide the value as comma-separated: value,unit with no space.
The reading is 0.1,V
